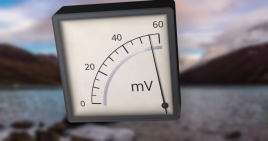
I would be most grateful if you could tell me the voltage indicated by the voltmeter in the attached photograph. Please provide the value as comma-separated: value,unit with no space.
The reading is 55,mV
